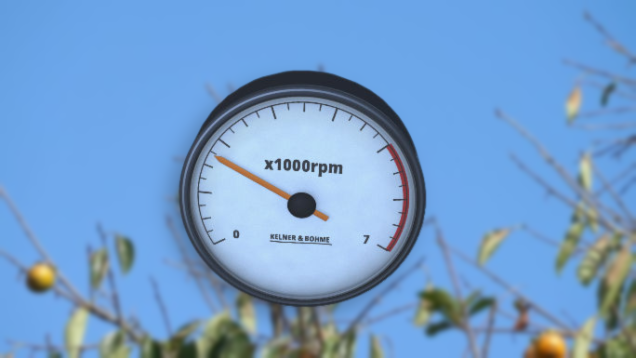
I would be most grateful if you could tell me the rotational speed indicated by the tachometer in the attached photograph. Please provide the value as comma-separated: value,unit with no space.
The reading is 1750,rpm
